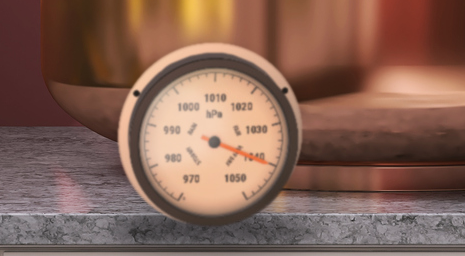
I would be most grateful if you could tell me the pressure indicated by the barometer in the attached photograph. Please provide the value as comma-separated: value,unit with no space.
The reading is 1040,hPa
